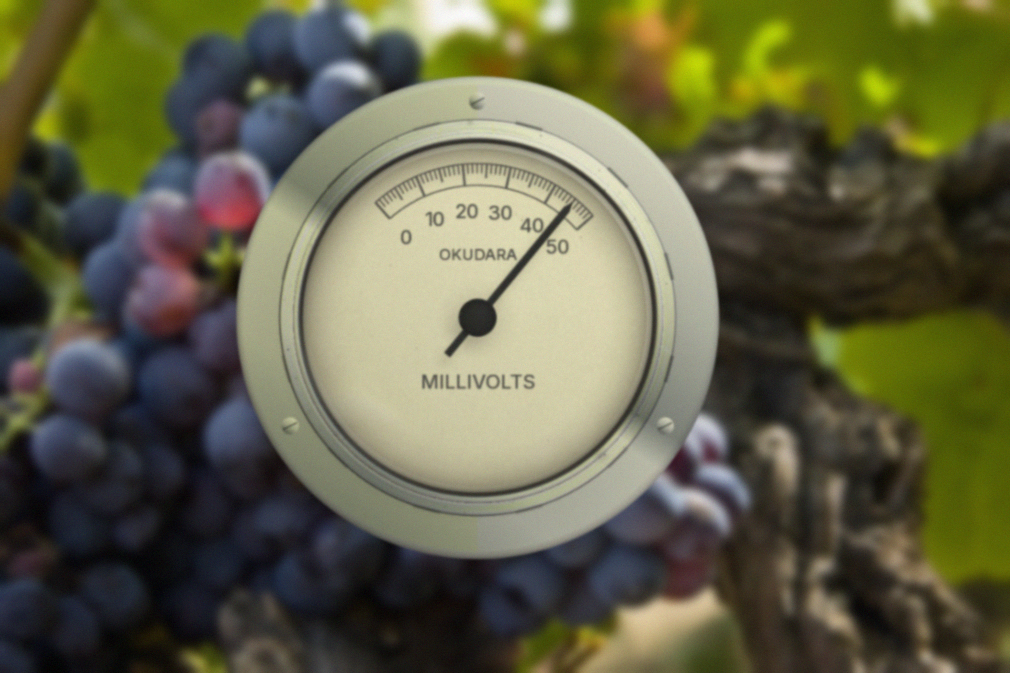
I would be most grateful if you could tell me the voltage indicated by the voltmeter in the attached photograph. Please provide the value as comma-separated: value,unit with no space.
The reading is 45,mV
